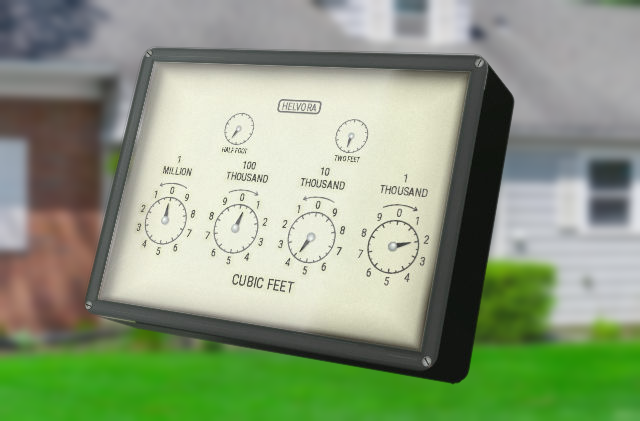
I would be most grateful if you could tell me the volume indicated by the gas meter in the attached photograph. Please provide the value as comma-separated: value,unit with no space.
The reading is 4200,ft³
